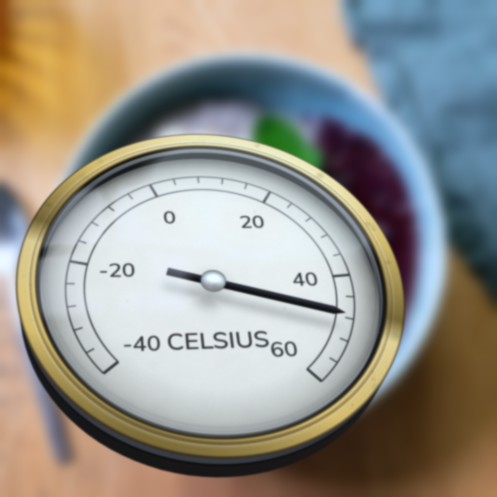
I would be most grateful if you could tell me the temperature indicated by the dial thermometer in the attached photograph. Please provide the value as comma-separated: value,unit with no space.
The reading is 48,°C
